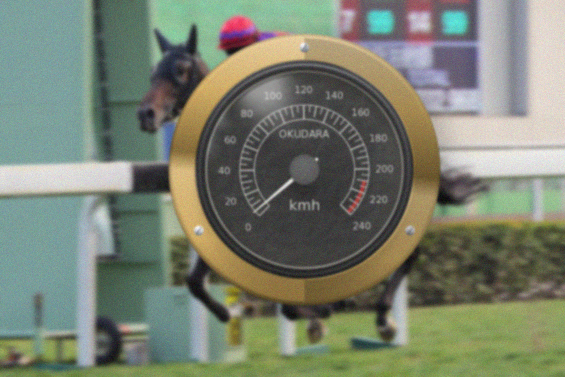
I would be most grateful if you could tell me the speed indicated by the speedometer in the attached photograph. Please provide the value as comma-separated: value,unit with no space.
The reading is 5,km/h
